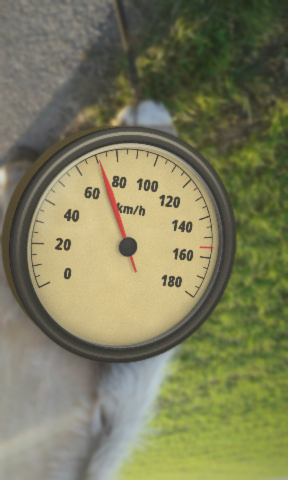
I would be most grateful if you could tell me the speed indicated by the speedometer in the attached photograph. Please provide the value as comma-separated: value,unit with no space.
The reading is 70,km/h
